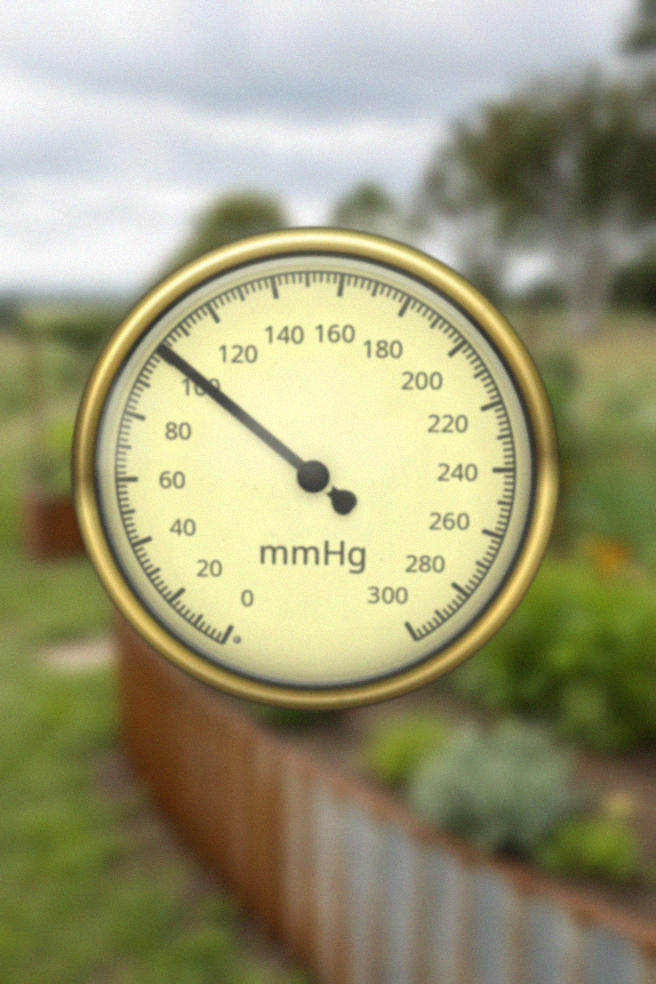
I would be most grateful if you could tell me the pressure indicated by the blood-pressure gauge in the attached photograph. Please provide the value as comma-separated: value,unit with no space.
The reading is 102,mmHg
